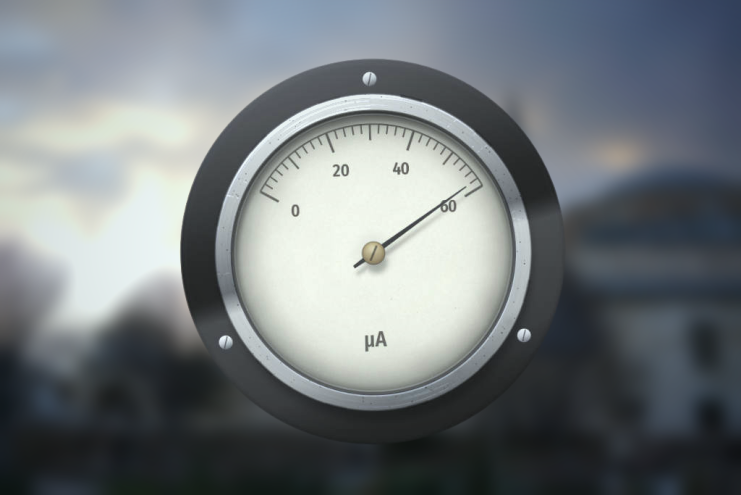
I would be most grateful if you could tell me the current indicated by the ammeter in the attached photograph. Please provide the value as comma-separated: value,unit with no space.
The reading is 58,µA
